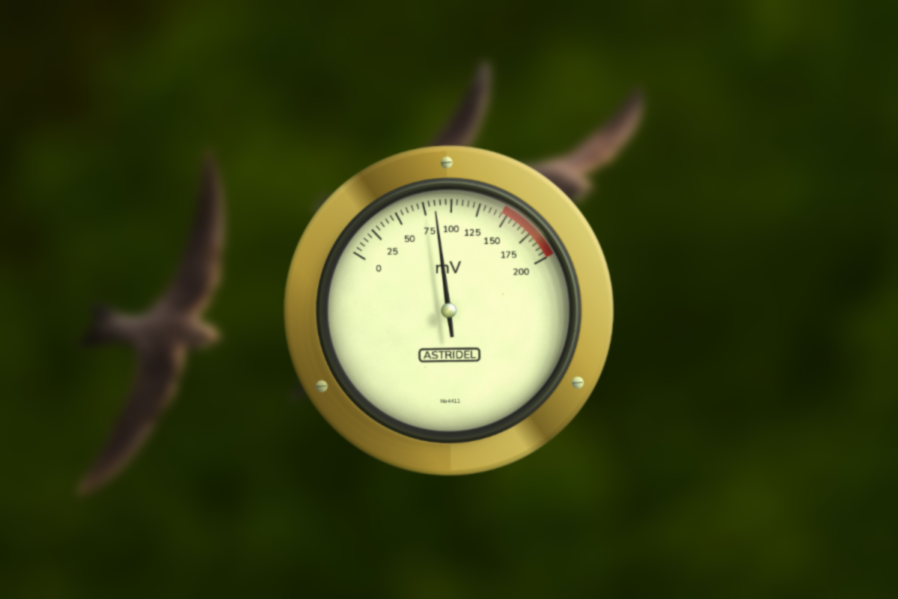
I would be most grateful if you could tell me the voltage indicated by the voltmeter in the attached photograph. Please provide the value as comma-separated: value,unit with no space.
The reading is 85,mV
